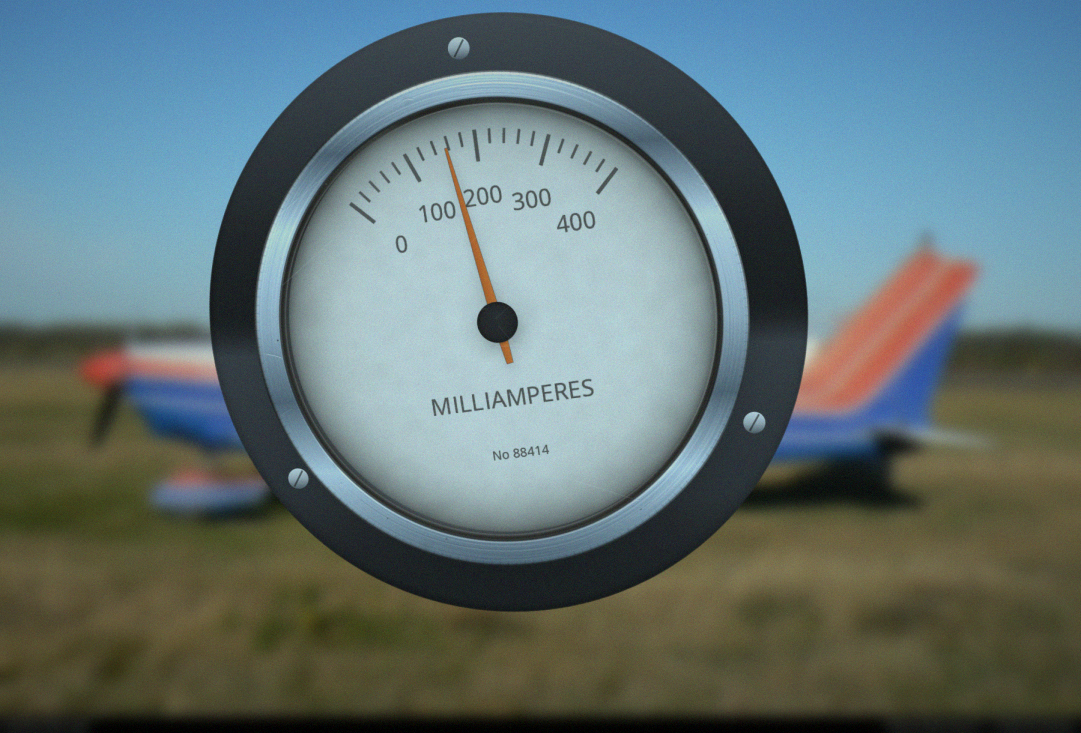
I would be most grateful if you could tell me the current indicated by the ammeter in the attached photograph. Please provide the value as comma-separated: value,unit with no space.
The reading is 160,mA
